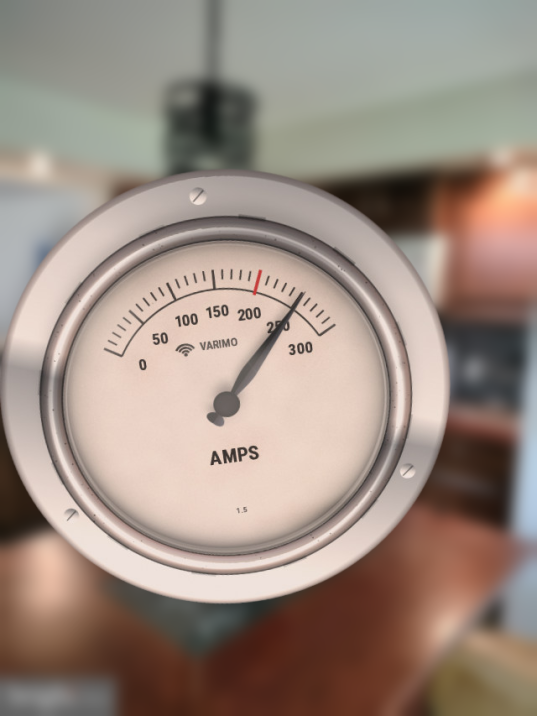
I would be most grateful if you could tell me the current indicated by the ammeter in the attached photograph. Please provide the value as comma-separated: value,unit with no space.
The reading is 250,A
